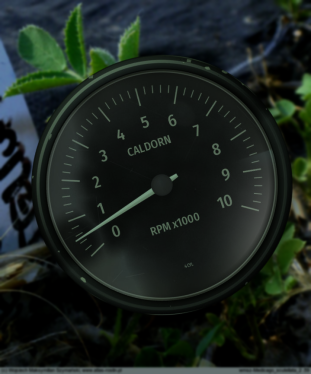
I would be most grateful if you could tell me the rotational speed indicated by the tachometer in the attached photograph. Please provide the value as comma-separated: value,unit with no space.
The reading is 500,rpm
